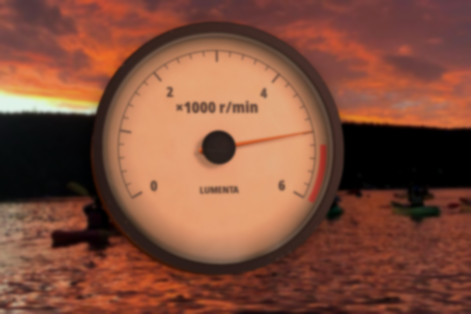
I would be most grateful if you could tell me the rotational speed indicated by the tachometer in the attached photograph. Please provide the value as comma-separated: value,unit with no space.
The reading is 5000,rpm
